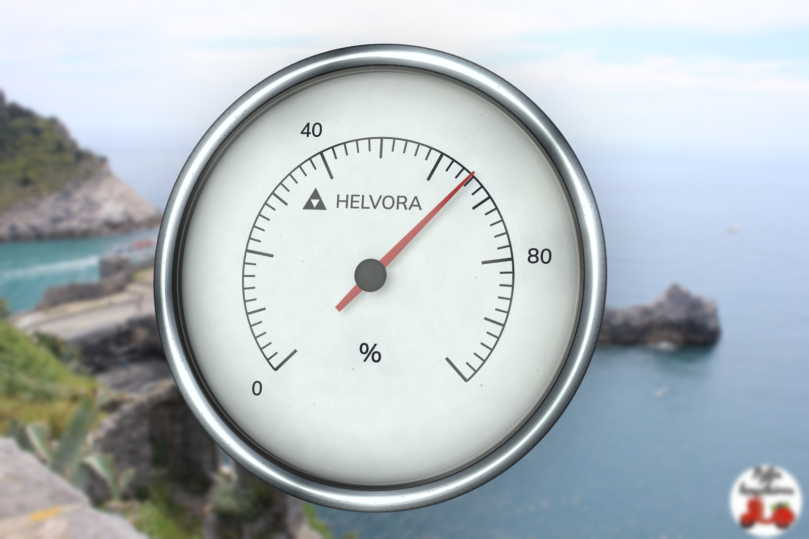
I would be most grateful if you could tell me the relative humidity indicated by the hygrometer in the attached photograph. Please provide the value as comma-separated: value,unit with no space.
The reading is 66,%
